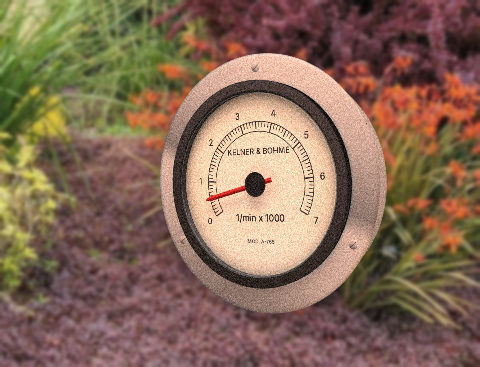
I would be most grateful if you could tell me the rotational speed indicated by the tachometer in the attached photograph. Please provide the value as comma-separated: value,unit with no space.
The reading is 500,rpm
